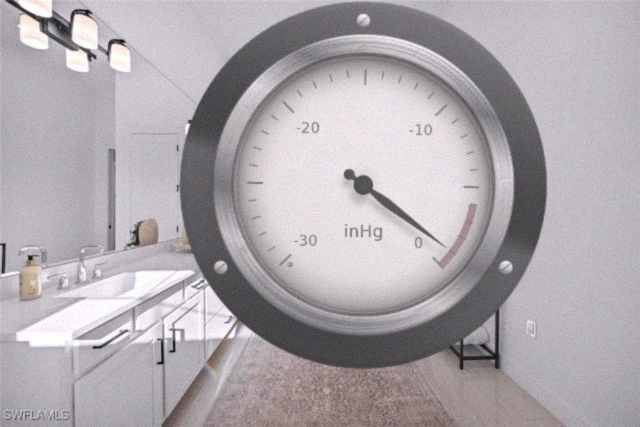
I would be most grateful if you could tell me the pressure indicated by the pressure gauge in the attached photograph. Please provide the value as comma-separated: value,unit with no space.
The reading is -1,inHg
